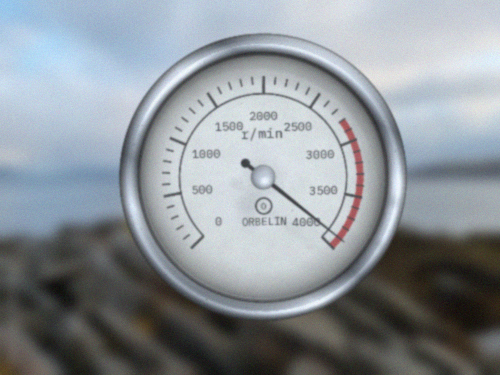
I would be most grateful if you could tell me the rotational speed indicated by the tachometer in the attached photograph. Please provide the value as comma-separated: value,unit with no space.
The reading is 3900,rpm
